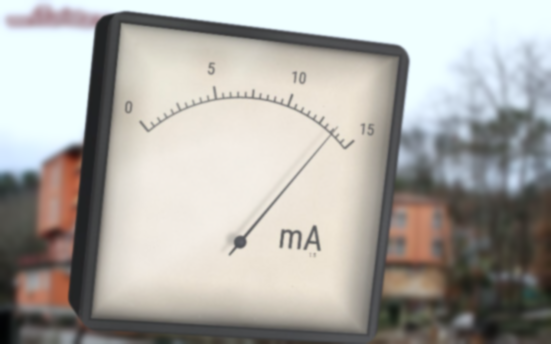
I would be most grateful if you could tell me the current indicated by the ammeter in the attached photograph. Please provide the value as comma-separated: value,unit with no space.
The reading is 13.5,mA
